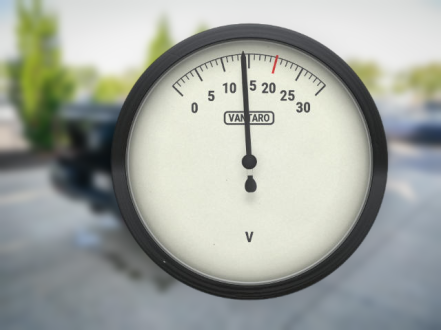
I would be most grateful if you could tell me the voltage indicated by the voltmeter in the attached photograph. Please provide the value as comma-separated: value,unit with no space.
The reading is 14,V
